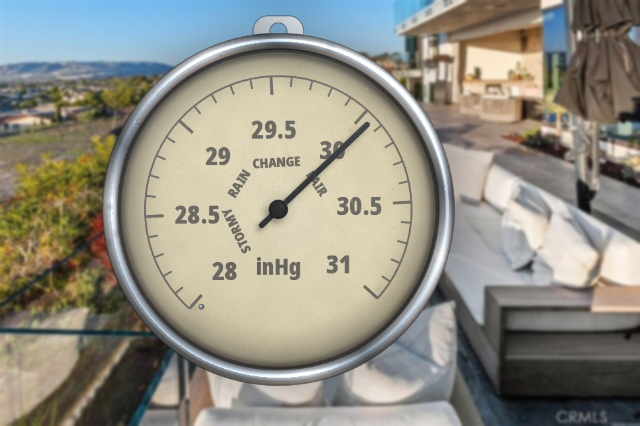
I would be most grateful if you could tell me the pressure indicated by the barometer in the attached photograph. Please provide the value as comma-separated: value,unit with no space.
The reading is 30.05,inHg
